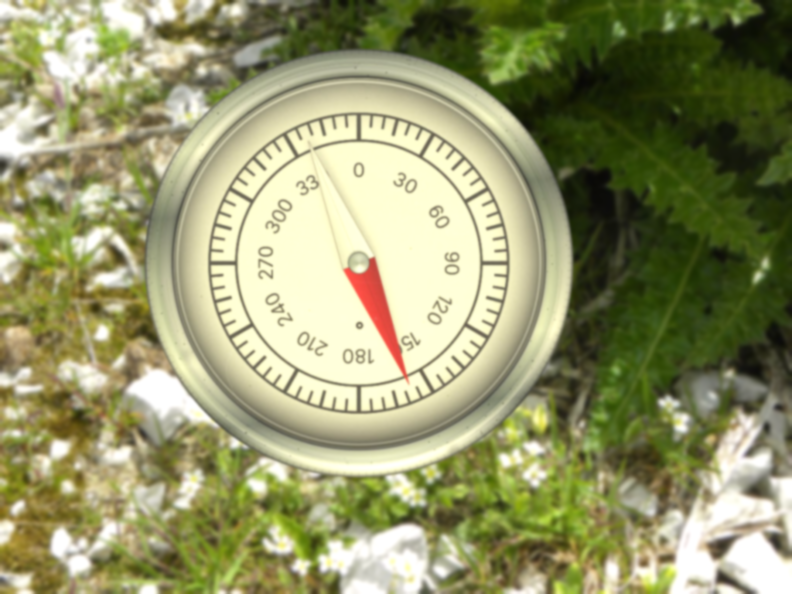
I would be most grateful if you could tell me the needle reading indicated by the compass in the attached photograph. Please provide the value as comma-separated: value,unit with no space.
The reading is 157.5,°
